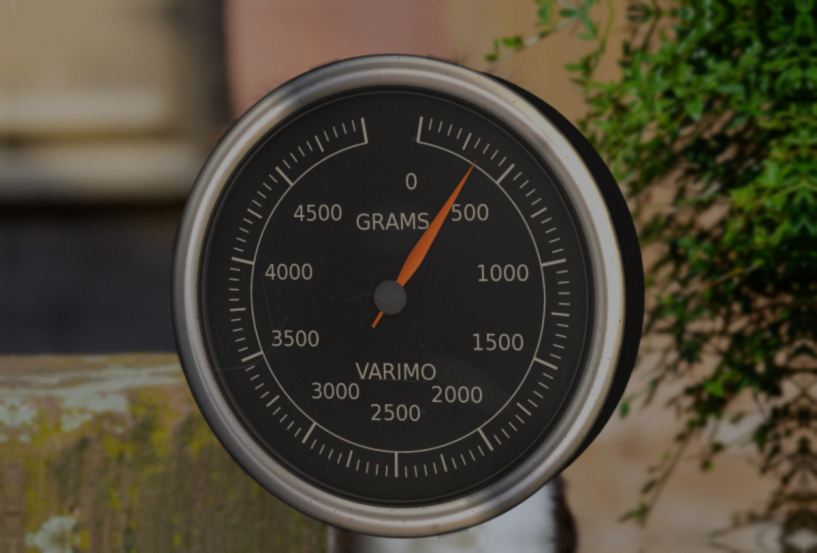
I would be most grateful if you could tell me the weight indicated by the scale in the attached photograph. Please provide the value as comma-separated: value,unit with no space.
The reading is 350,g
